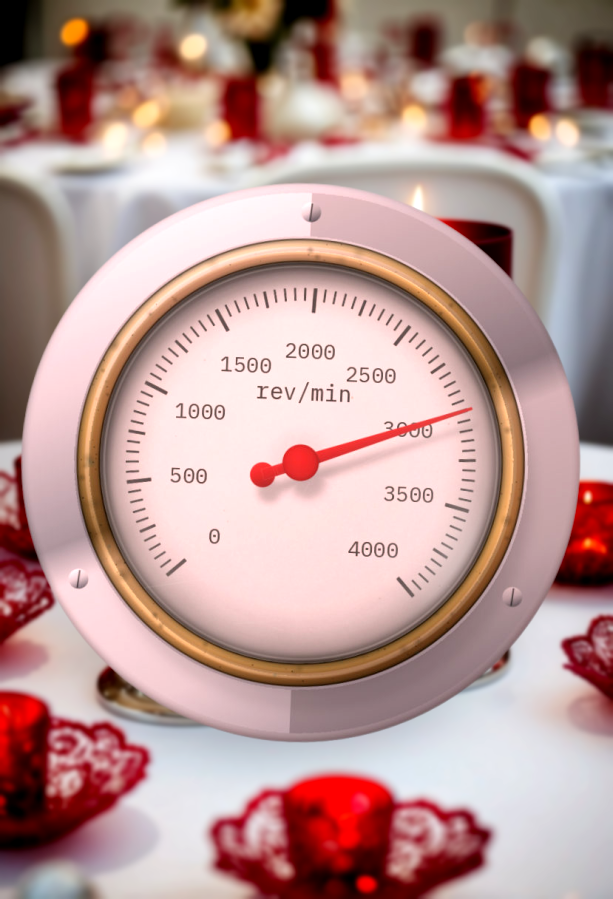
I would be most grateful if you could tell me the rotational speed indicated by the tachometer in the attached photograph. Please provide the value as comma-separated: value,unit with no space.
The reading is 3000,rpm
